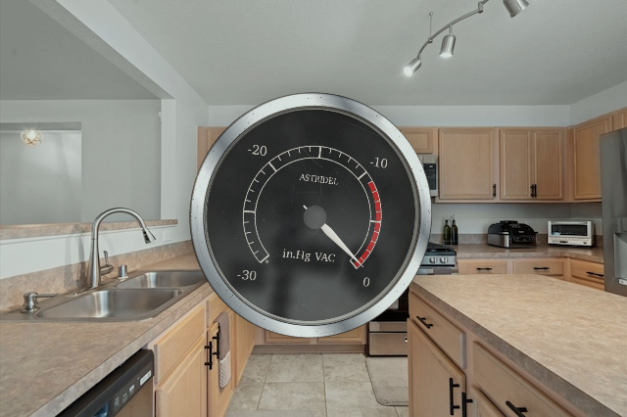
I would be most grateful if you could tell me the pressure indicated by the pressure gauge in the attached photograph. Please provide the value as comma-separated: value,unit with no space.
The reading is -0.5,inHg
